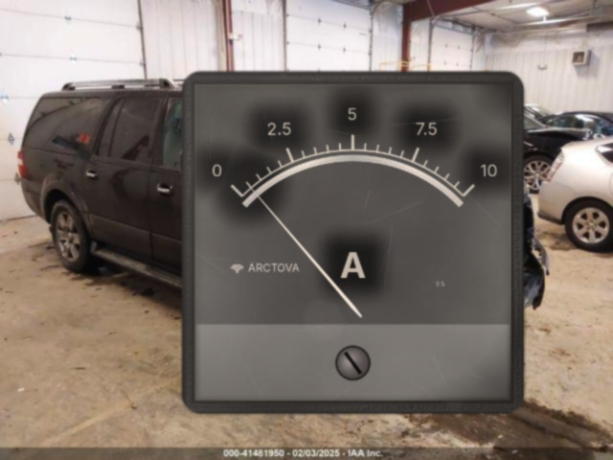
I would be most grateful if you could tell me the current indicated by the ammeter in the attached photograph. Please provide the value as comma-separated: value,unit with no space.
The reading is 0.5,A
